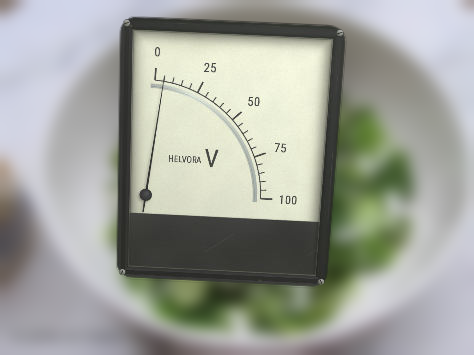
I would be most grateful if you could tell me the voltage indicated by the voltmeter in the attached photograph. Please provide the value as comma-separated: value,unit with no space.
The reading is 5,V
